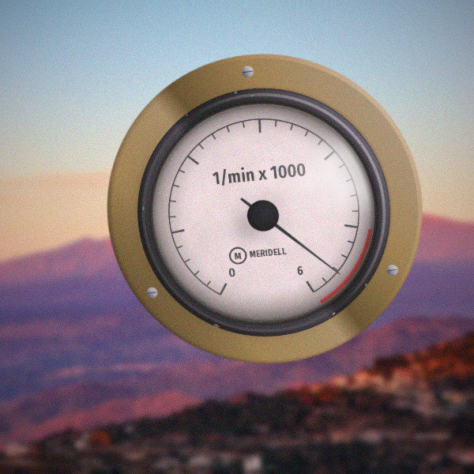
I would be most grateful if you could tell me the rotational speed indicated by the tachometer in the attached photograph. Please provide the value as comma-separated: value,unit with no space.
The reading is 5600,rpm
